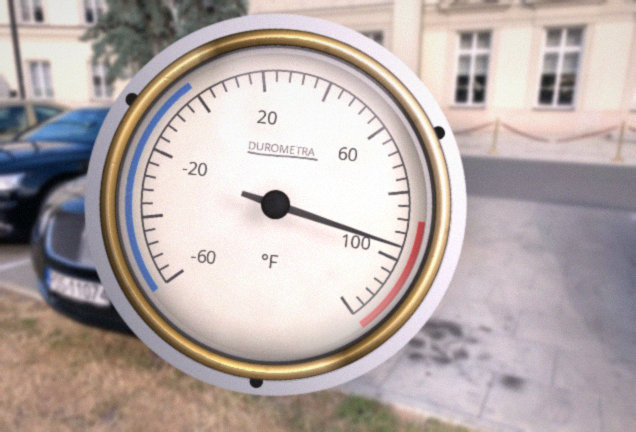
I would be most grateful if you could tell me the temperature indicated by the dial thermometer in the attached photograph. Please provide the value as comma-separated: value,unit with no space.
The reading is 96,°F
